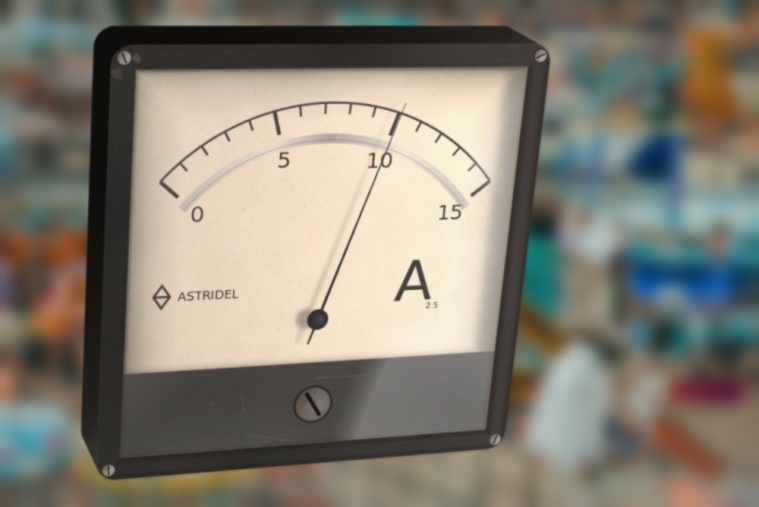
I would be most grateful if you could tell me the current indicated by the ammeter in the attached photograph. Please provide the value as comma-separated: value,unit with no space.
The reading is 10,A
